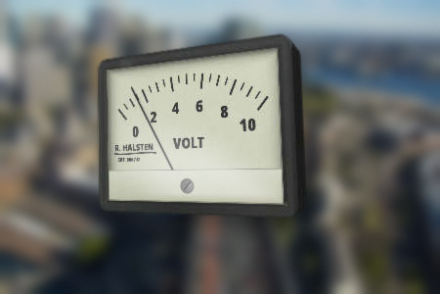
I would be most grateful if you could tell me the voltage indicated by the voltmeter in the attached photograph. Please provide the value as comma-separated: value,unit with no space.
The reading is 1.5,V
